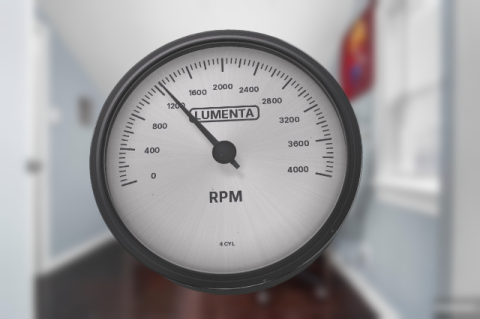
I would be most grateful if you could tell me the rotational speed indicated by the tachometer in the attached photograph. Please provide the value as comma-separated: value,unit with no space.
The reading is 1250,rpm
